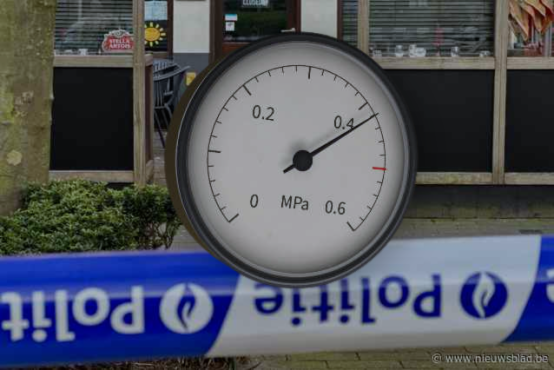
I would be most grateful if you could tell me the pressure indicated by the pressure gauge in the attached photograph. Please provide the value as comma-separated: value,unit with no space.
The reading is 0.42,MPa
